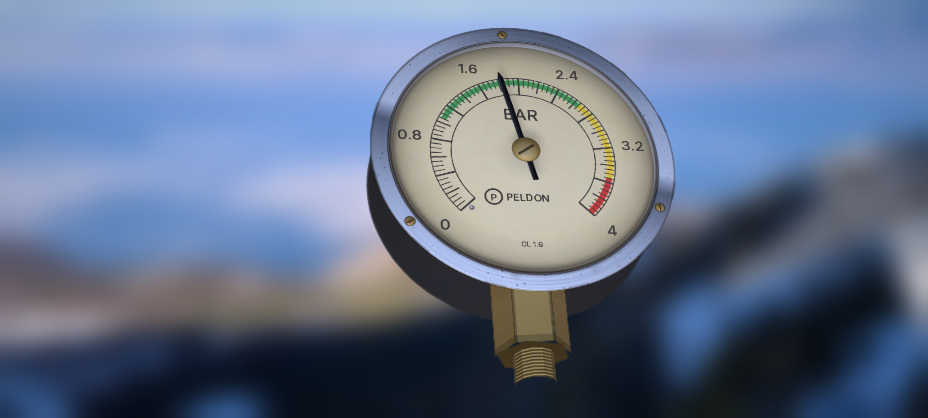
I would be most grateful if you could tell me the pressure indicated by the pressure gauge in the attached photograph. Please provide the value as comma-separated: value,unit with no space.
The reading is 1.8,bar
